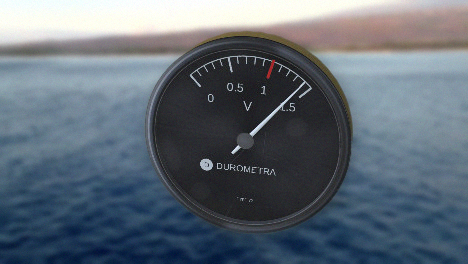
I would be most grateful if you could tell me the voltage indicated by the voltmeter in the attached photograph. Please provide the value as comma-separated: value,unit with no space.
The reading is 1.4,V
